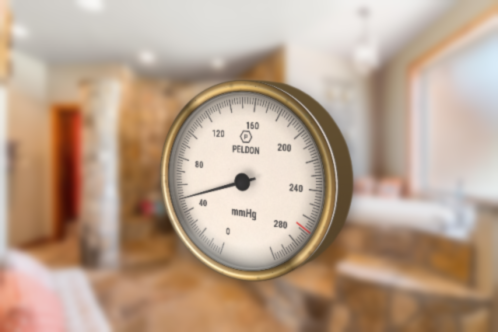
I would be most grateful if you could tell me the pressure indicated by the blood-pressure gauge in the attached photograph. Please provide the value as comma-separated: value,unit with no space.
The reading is 50,mmHg
